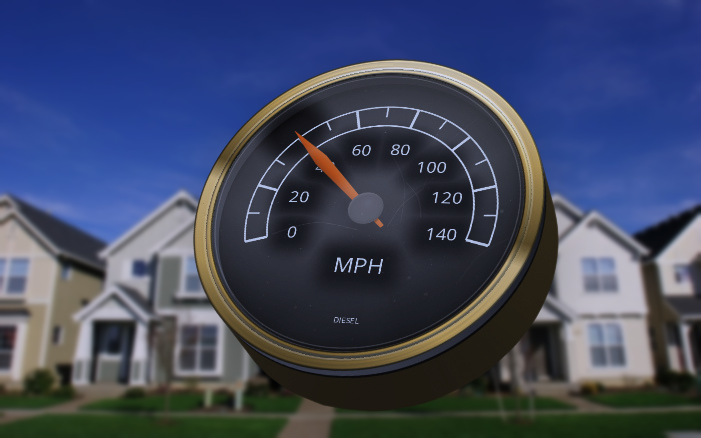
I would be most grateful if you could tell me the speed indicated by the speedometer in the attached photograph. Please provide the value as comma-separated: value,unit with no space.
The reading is 40,mph
